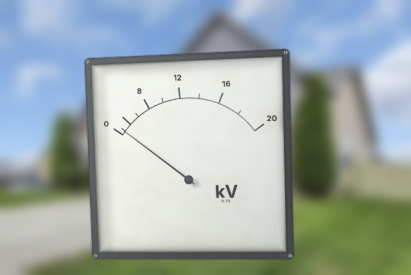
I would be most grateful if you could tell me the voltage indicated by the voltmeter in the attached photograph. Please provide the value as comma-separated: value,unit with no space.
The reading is 2,kV
